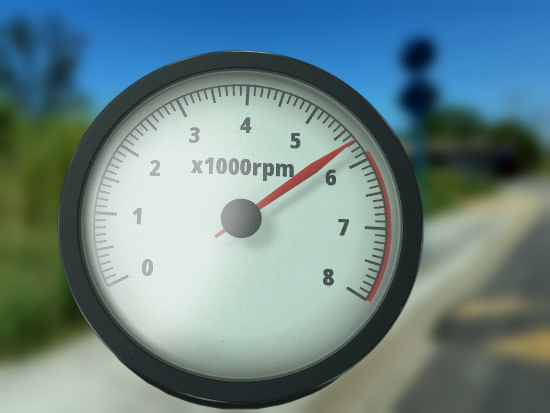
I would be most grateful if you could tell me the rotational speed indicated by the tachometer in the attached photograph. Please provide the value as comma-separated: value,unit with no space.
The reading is 5700,rpm
